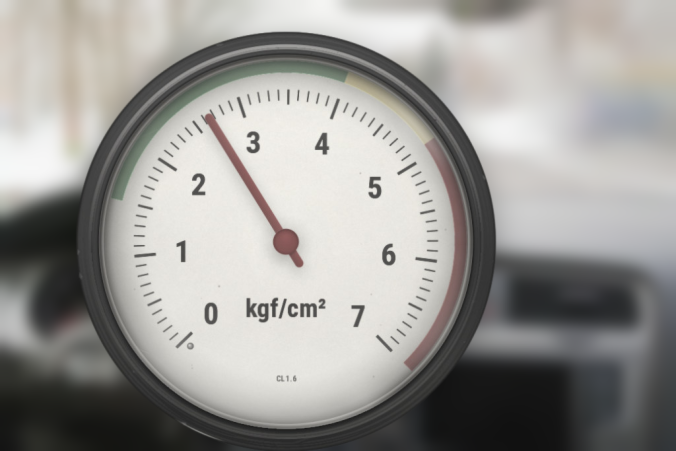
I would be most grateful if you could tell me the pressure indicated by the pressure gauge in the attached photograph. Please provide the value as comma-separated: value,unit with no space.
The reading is 2.65,kg/cm²
